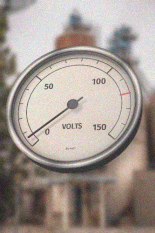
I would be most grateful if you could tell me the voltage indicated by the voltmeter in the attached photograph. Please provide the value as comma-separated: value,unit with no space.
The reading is 5,V
